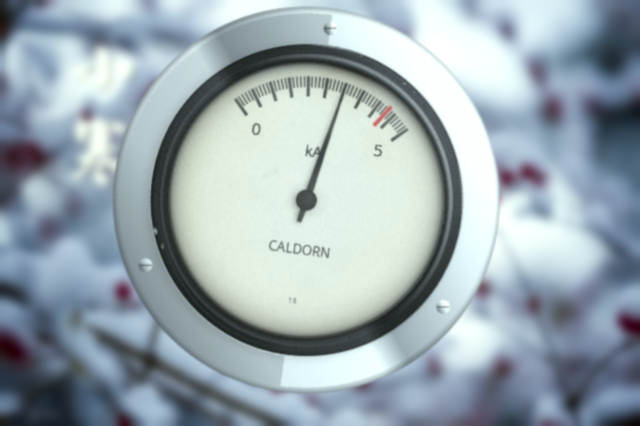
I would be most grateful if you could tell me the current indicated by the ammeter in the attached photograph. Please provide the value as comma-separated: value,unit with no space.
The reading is 3,kA
